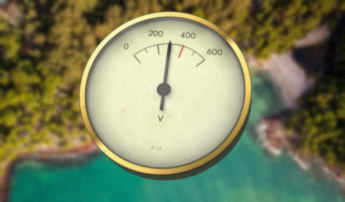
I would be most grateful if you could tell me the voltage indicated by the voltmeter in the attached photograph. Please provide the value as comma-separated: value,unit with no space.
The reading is 300,V
